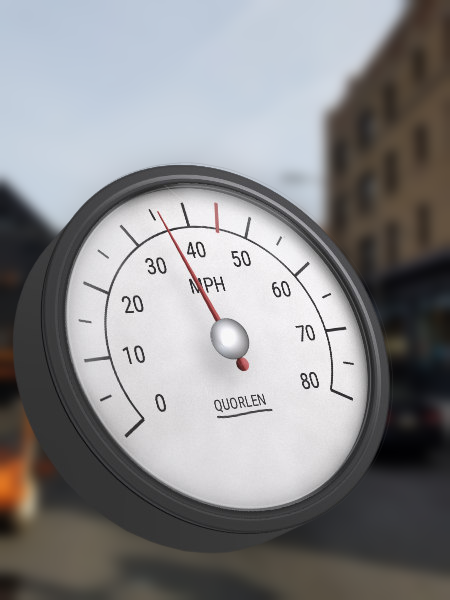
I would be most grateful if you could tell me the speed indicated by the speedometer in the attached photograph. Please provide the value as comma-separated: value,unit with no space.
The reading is 35,mph
